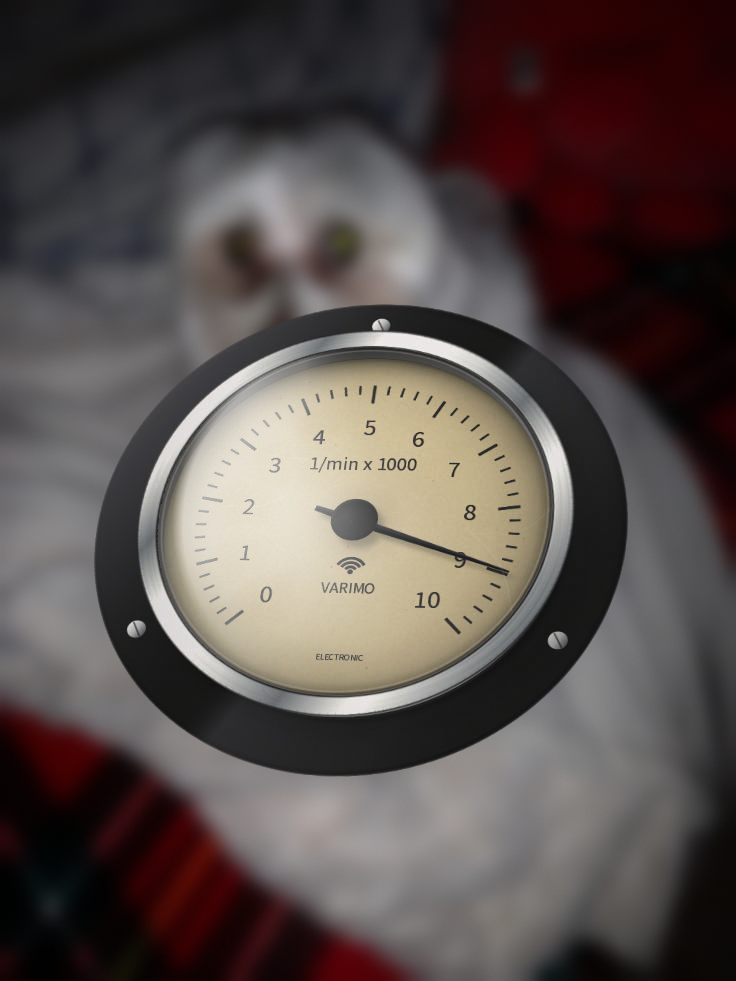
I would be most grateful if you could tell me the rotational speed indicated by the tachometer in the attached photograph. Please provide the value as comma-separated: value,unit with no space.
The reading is 9000,rpm
